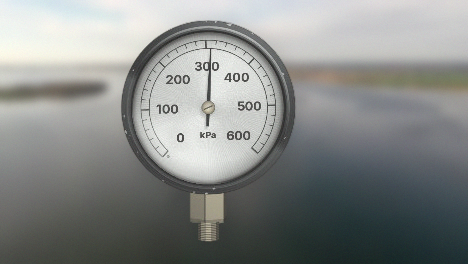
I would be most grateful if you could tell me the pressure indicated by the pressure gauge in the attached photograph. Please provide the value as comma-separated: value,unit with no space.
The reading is 310,kPa
